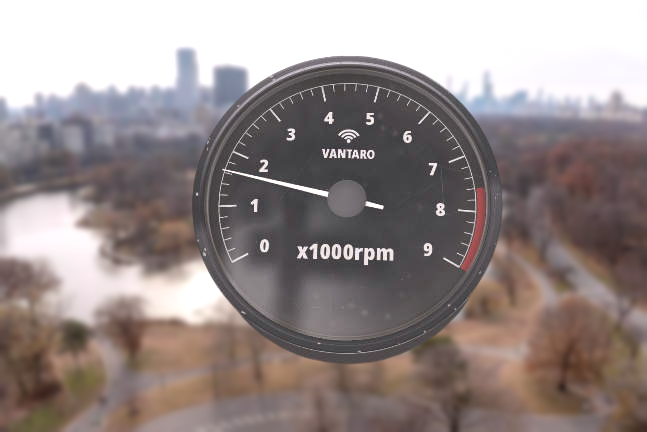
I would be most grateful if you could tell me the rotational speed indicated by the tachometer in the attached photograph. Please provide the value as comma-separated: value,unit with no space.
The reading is 1600,rpm
